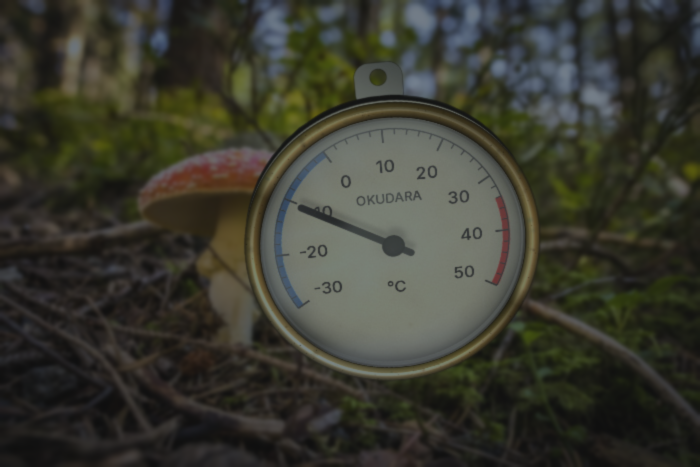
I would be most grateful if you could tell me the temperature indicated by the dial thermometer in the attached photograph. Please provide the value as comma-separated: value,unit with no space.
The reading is -10,°C
